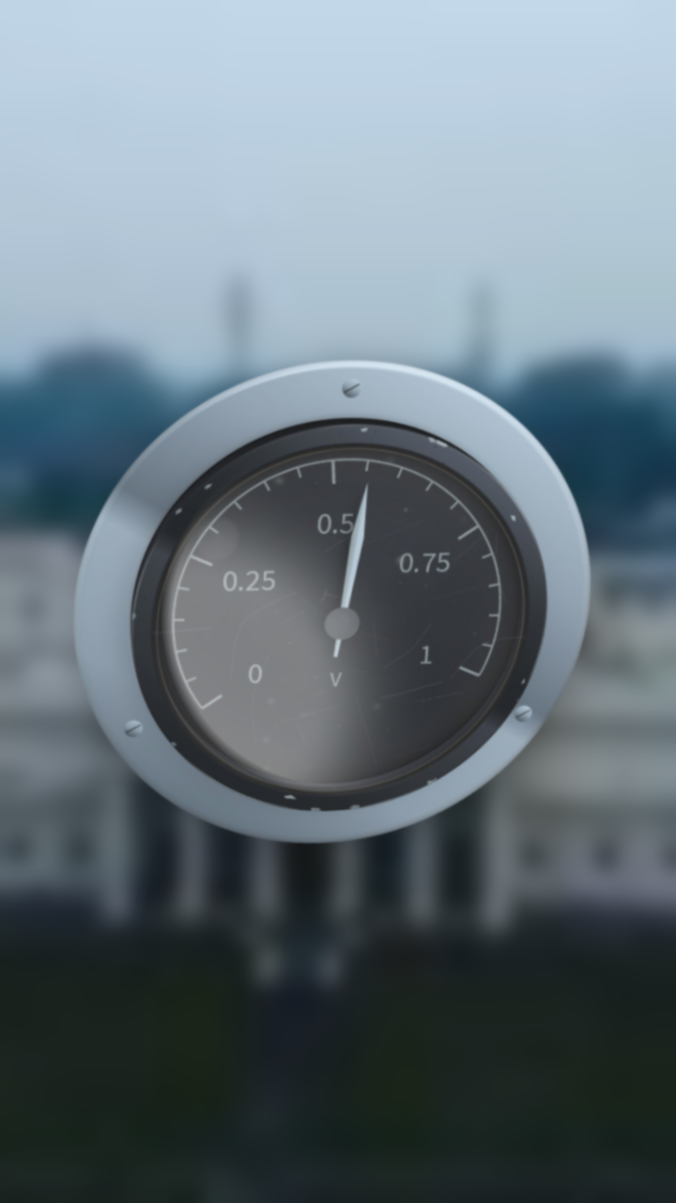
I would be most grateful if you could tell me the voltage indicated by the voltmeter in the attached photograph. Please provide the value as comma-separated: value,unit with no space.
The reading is 0.55,V
